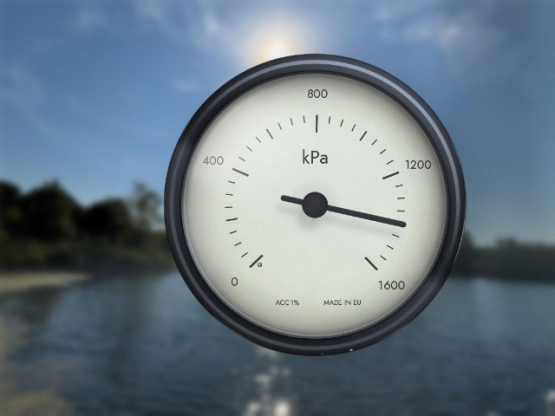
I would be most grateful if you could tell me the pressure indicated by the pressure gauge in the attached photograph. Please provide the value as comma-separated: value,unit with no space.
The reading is 1400,kPa
